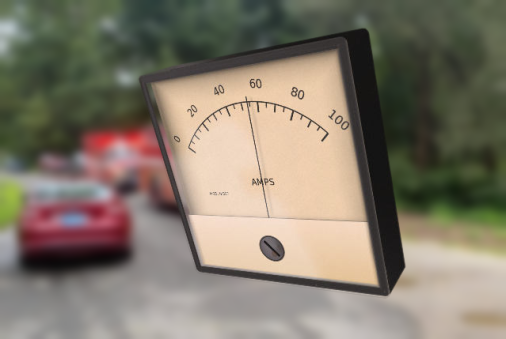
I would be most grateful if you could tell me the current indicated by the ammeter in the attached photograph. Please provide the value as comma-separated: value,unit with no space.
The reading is 55,A
